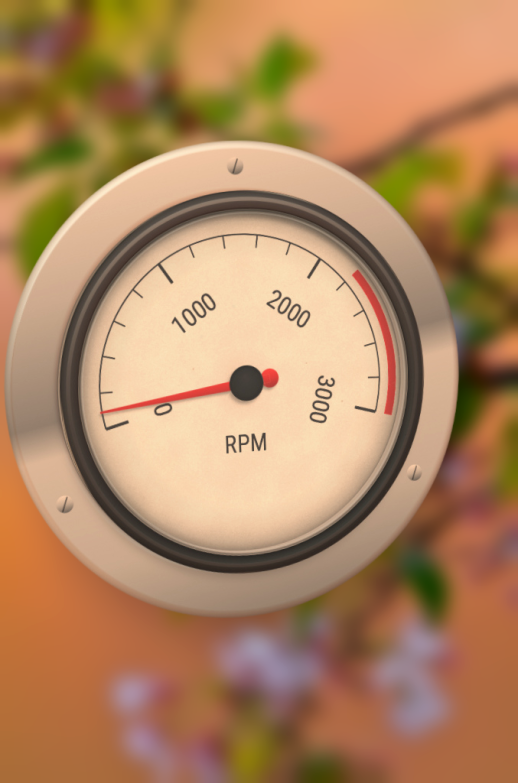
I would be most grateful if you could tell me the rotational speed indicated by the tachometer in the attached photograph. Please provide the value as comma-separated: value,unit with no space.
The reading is 100,rpm
